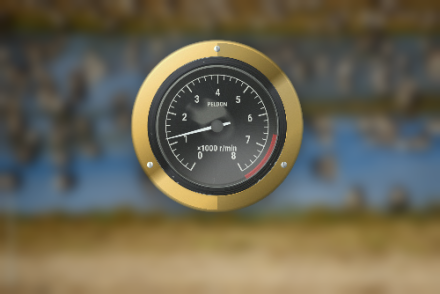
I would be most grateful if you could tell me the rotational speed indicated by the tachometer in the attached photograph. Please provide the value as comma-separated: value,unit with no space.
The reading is 1200,rpm
